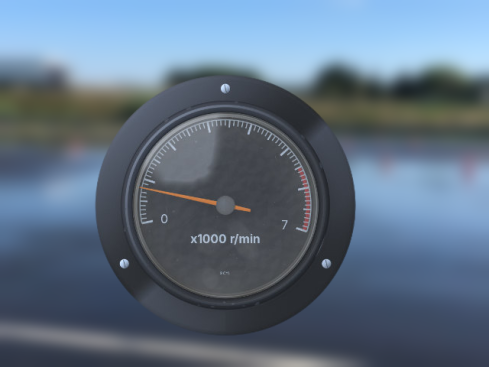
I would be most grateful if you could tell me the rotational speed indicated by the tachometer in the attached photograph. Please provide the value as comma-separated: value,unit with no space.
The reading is 800,rpm
